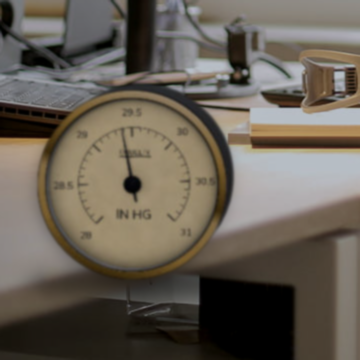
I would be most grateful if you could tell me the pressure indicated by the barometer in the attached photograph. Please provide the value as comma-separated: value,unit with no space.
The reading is 29.4,inHg
